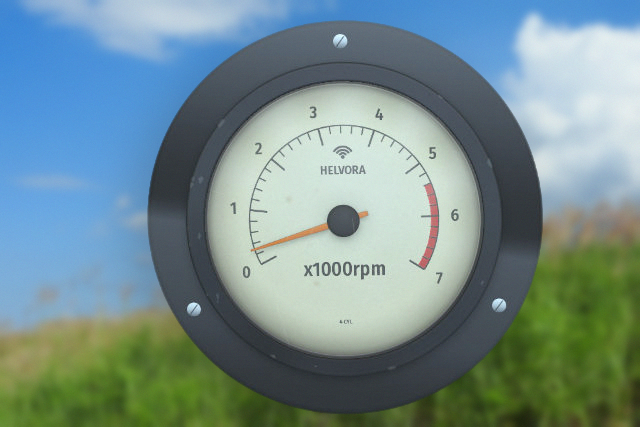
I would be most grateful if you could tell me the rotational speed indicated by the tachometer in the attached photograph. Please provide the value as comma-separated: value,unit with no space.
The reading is 300,rpm
